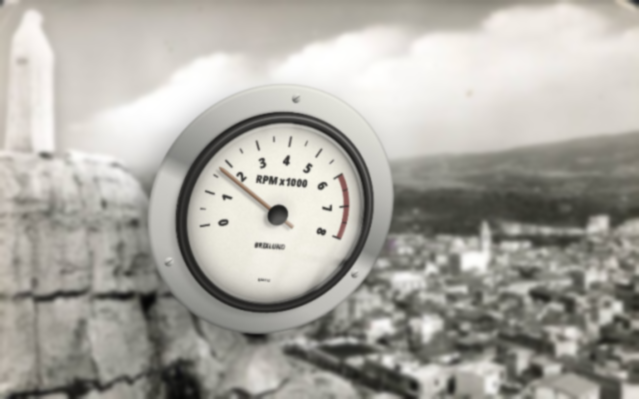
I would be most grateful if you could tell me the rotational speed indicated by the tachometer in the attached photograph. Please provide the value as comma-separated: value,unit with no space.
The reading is 1750,rpm
